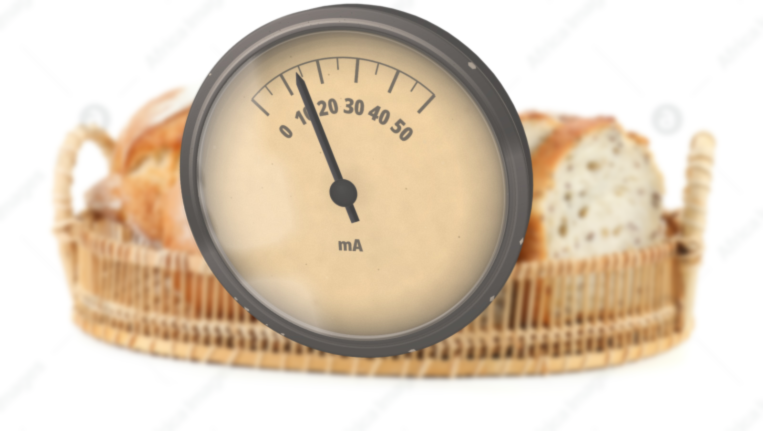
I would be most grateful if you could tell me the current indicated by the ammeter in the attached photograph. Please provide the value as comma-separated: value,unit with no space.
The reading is 15,mA
